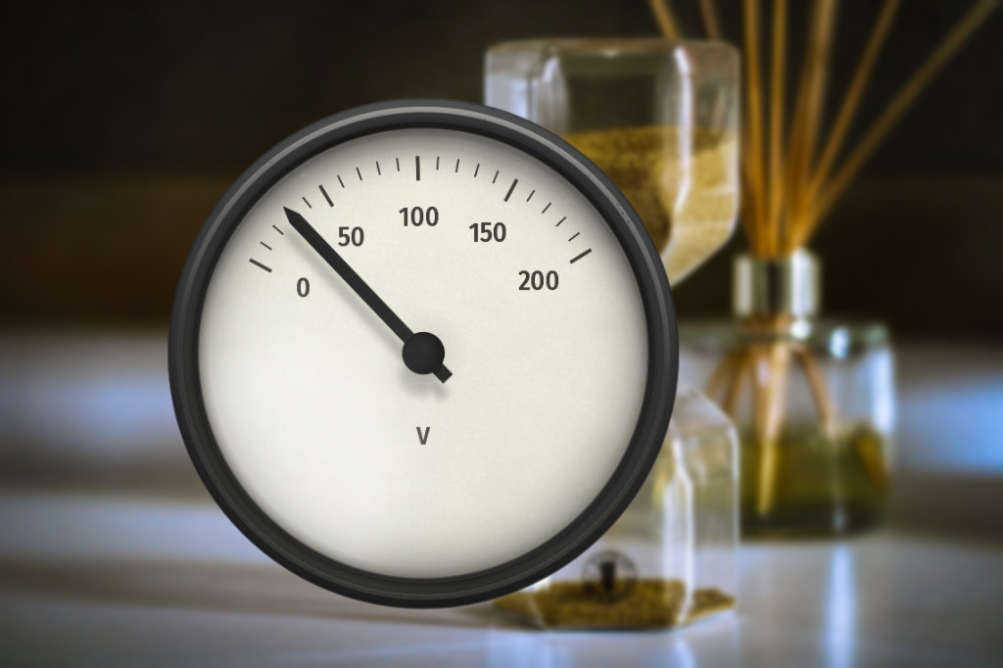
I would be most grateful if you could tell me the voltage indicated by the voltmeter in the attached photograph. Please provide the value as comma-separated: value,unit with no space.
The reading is 30,V
